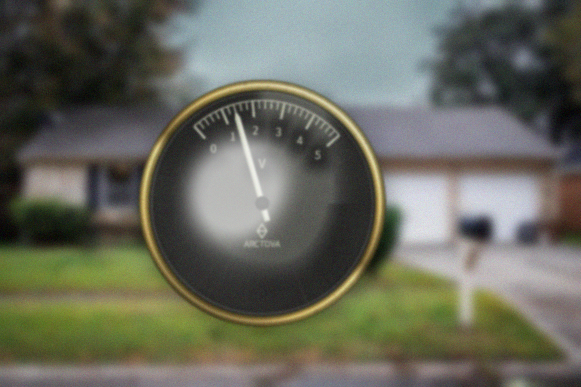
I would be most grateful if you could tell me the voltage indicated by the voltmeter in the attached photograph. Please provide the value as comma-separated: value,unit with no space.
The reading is 1.4,V
